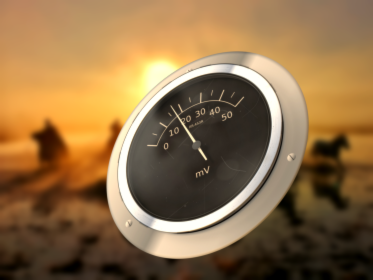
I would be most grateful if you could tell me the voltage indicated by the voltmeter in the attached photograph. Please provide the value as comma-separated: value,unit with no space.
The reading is 17.5,mV
